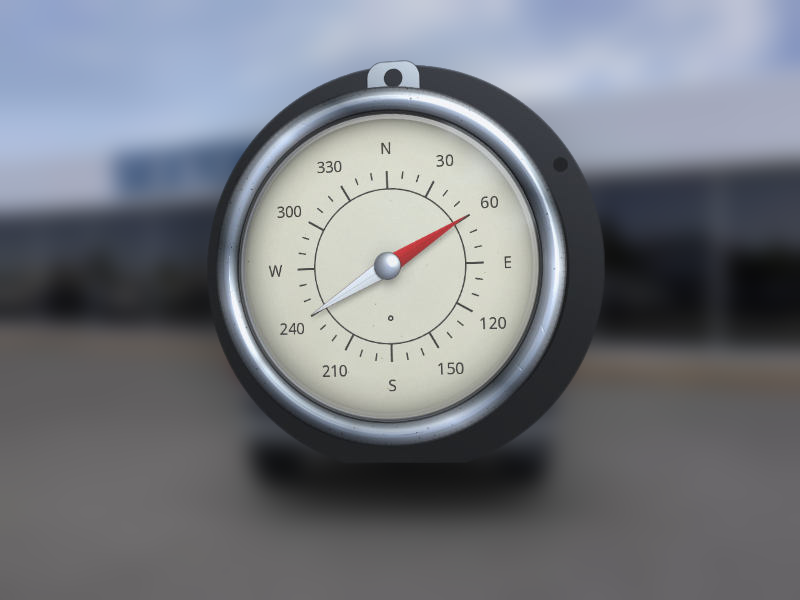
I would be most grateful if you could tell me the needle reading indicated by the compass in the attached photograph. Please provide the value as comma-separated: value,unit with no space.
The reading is 60,°
